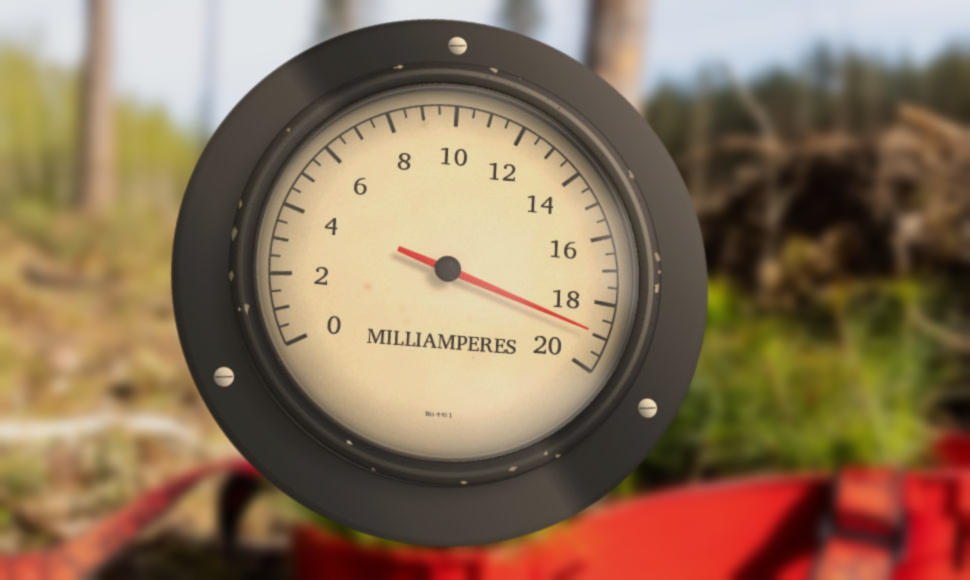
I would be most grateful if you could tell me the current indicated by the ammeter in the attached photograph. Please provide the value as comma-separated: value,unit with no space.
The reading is 19,mA
